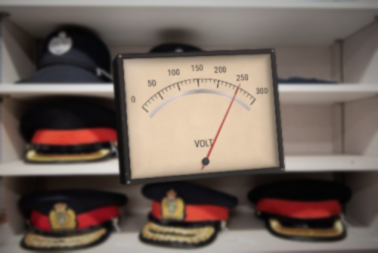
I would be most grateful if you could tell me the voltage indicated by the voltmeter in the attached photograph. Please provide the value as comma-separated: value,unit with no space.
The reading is 250,V
